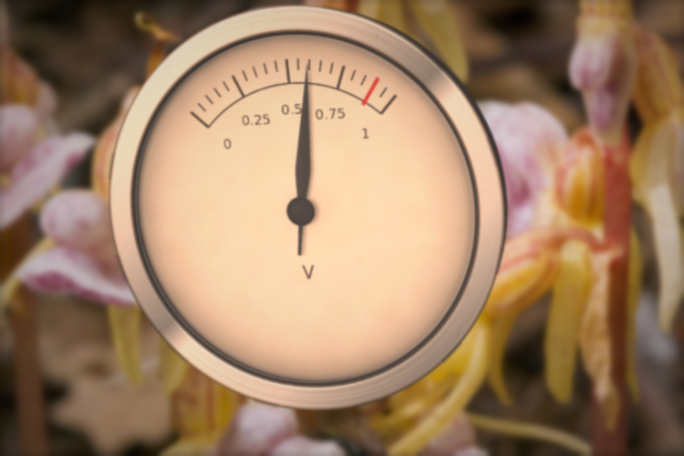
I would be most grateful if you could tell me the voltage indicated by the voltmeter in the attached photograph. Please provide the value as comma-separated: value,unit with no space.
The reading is 0.6,V
